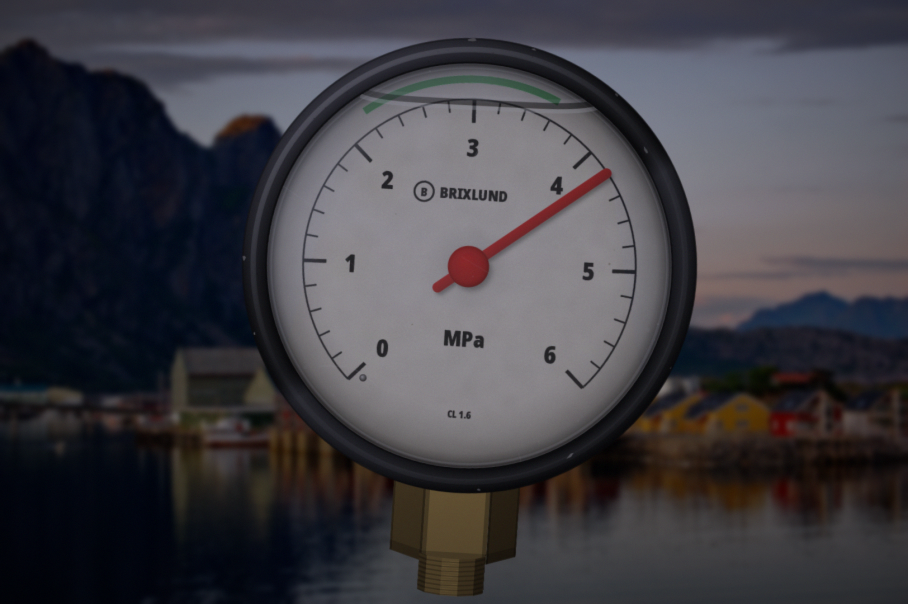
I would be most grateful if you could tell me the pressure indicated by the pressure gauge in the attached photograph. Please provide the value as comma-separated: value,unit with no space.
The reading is 4.2,MPa
